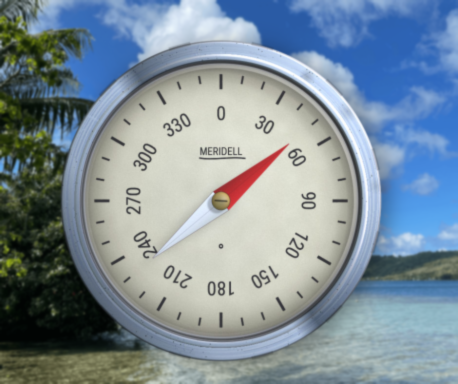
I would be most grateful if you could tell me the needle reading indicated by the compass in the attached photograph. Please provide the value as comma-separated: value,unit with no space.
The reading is 50,°
